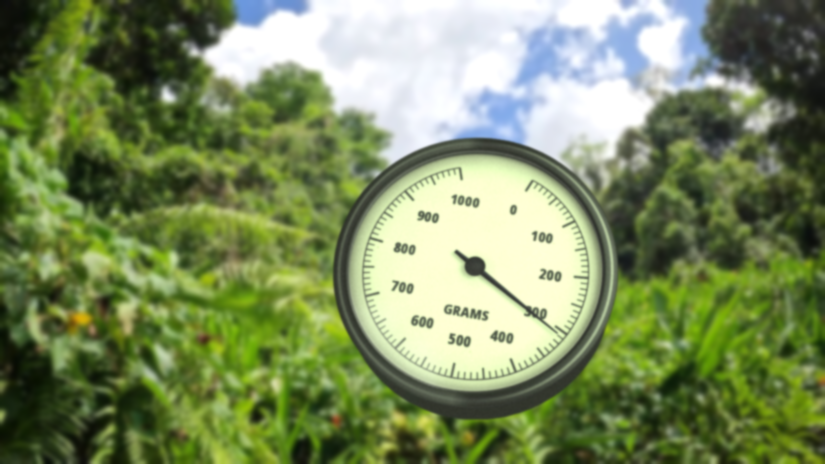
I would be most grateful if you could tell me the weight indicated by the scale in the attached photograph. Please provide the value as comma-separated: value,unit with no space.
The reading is 310,g
